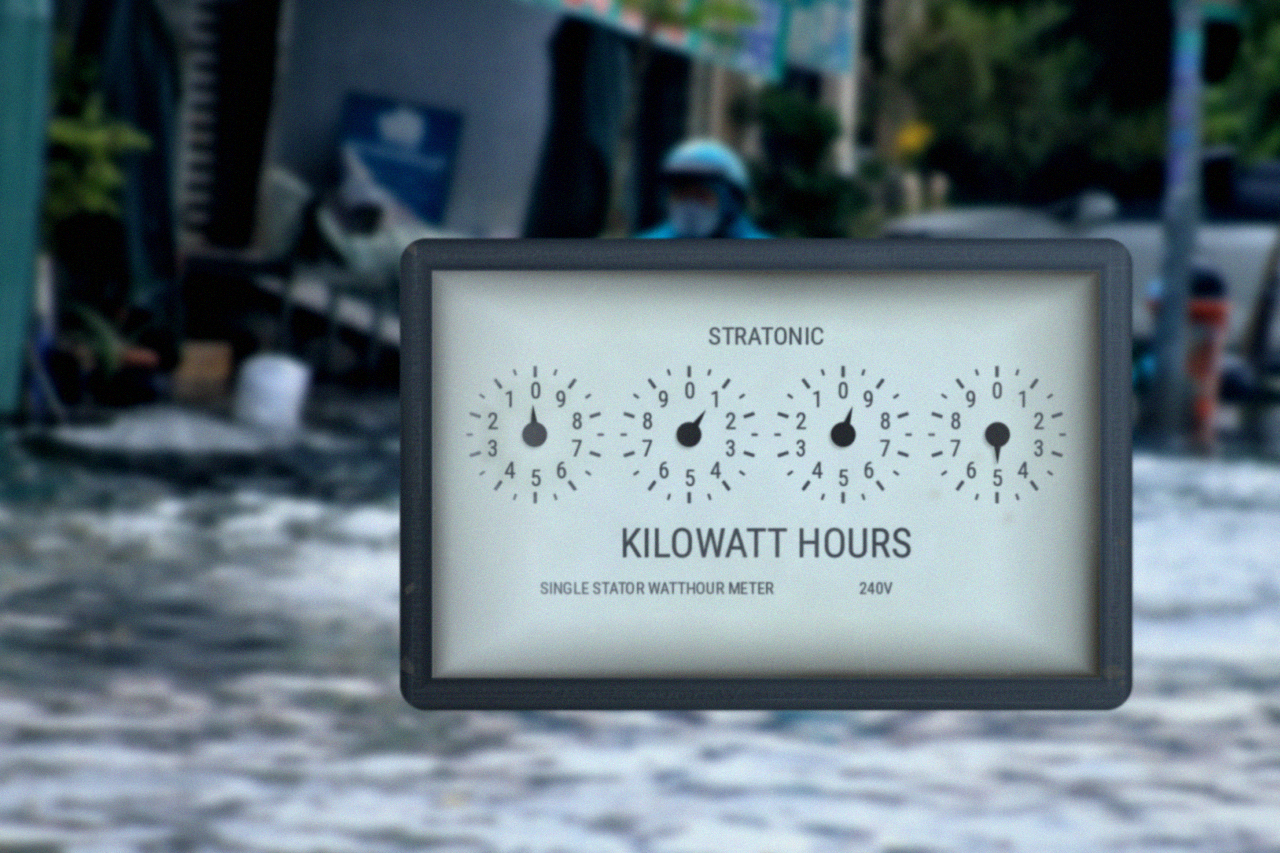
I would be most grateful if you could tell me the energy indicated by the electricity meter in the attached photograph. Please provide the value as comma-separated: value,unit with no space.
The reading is 95,kWh
